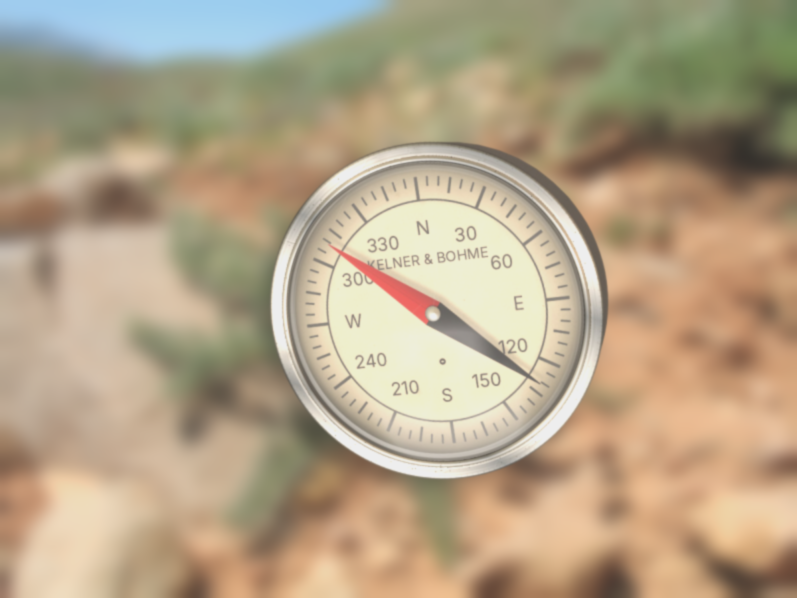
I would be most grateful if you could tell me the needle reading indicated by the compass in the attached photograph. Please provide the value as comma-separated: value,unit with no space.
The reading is 310,°
